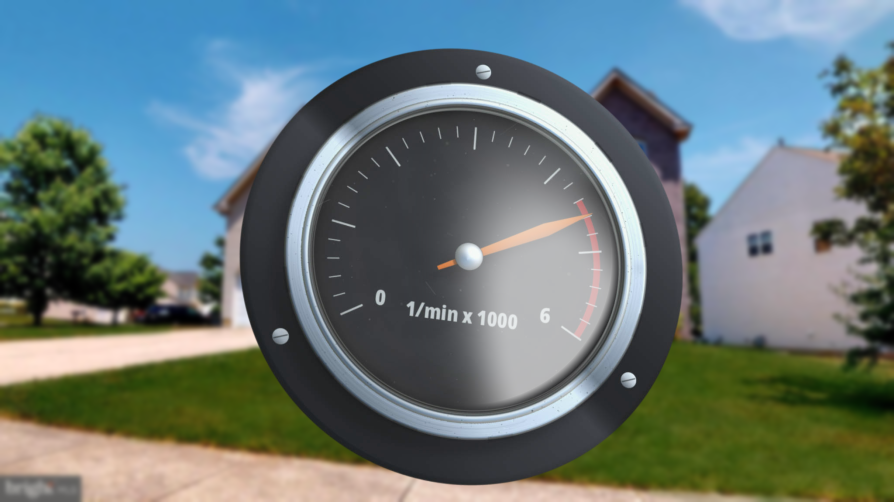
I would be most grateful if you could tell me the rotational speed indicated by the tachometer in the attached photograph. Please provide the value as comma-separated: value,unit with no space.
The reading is 4600,rpm
